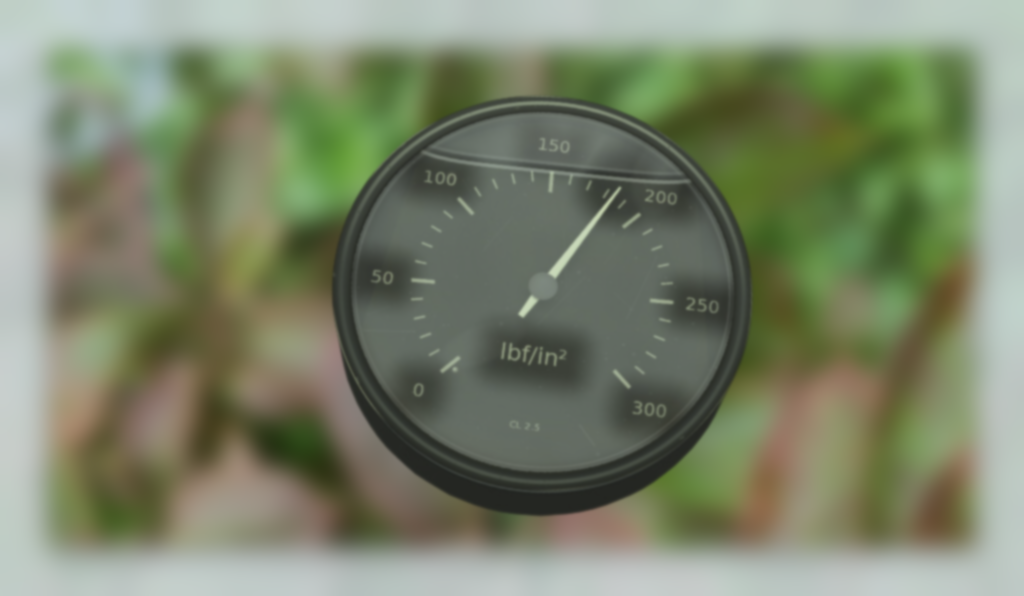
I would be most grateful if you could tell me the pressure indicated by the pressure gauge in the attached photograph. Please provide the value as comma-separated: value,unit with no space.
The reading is 185,psi
